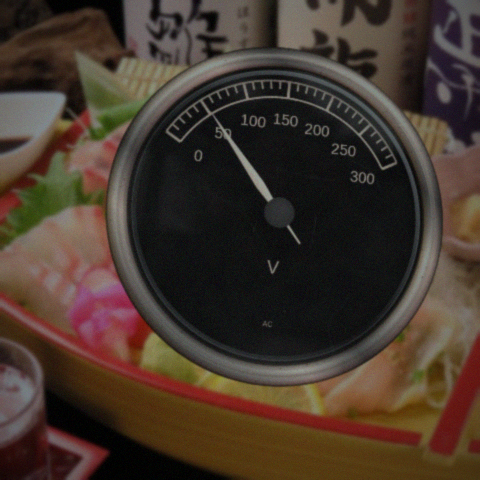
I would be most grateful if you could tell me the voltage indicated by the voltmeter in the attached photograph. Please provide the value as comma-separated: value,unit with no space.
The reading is 50,V
